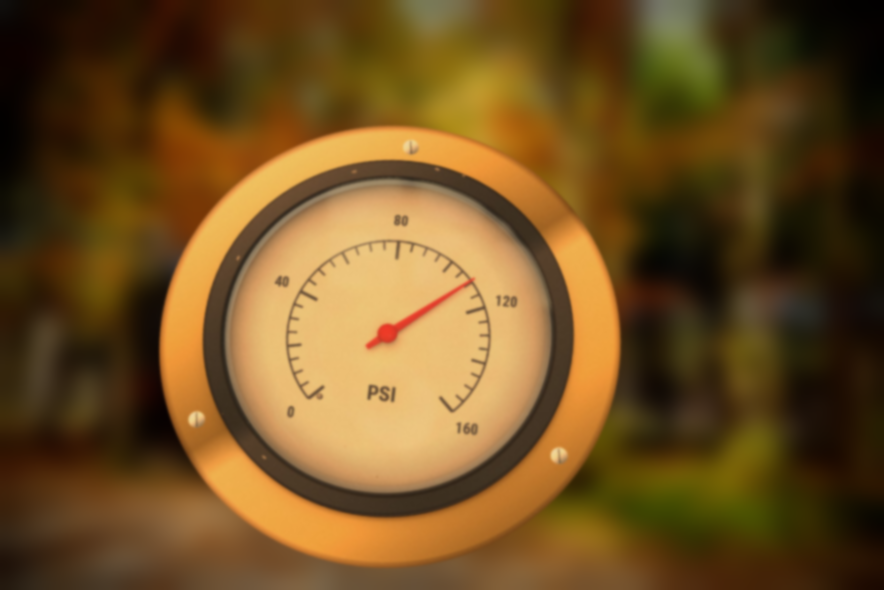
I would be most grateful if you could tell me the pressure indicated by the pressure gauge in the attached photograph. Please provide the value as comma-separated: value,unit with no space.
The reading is 110,psi
